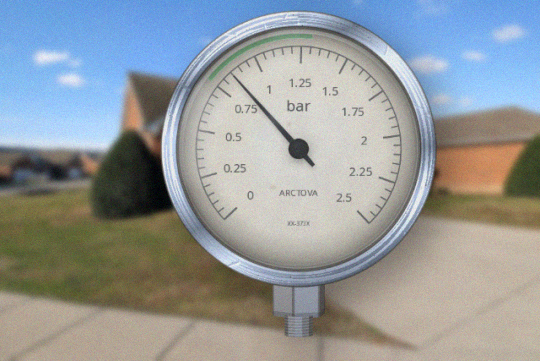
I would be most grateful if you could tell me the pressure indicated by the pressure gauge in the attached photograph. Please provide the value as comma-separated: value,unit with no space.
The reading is 0.85,bar
